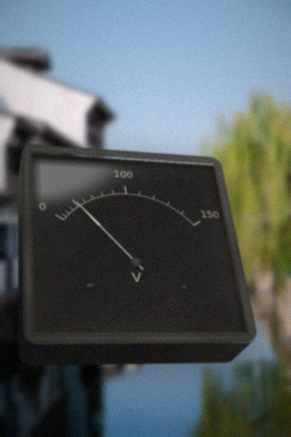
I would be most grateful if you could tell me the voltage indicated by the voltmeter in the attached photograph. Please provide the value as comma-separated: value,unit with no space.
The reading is 50,V
